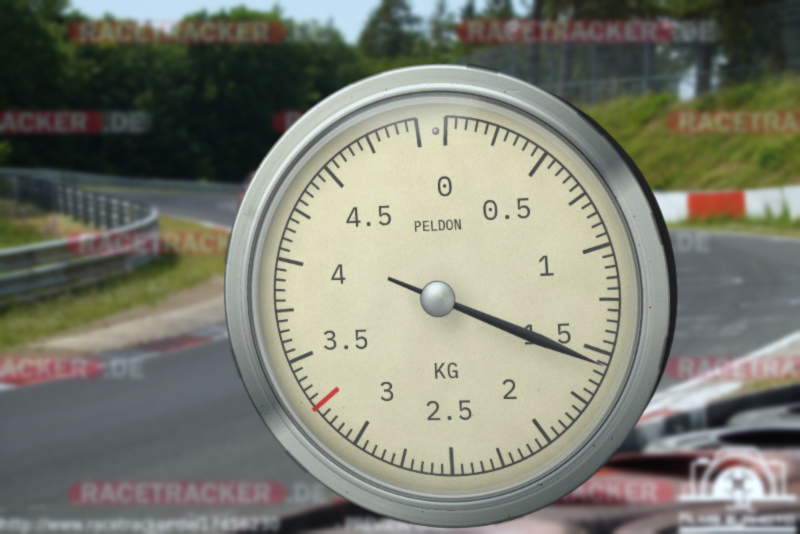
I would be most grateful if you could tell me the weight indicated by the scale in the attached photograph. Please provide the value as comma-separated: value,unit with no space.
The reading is 1.55,kg
